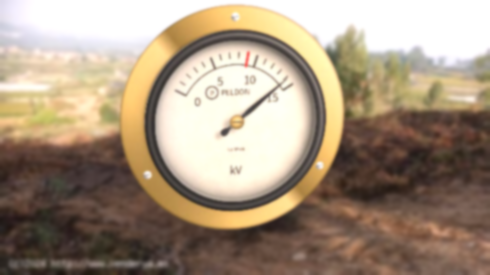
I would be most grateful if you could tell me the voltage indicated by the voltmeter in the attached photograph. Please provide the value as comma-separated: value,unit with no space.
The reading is 14,kV
